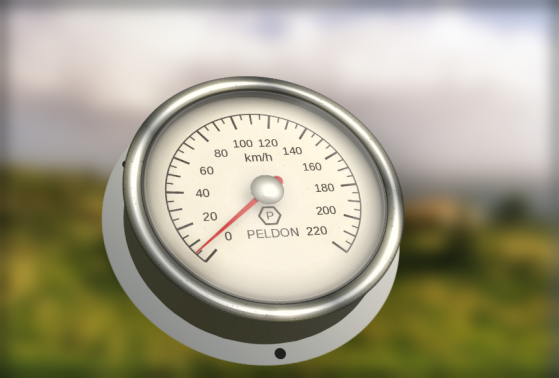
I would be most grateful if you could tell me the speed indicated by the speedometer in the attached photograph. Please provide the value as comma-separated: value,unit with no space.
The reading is 5,km/h
